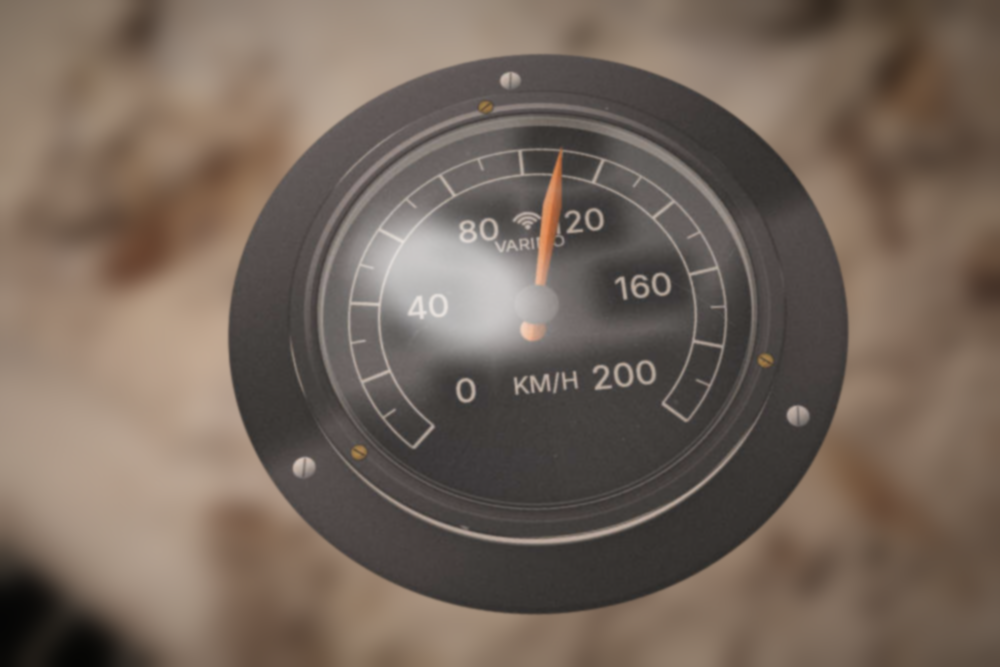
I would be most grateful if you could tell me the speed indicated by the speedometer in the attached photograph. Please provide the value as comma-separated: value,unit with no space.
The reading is 110,km/h
